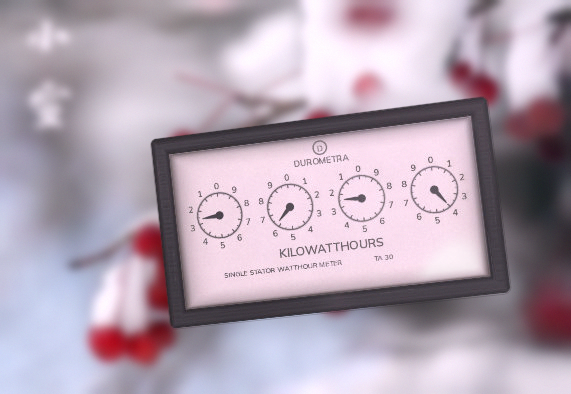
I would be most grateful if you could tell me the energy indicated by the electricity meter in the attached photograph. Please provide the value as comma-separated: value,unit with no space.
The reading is 2624,kWh
